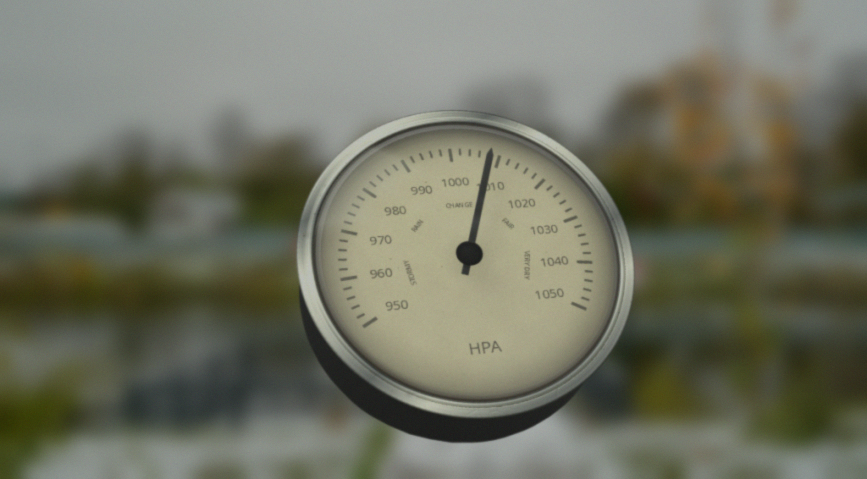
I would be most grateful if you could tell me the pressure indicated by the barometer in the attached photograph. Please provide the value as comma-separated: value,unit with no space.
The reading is 1008,hPa
